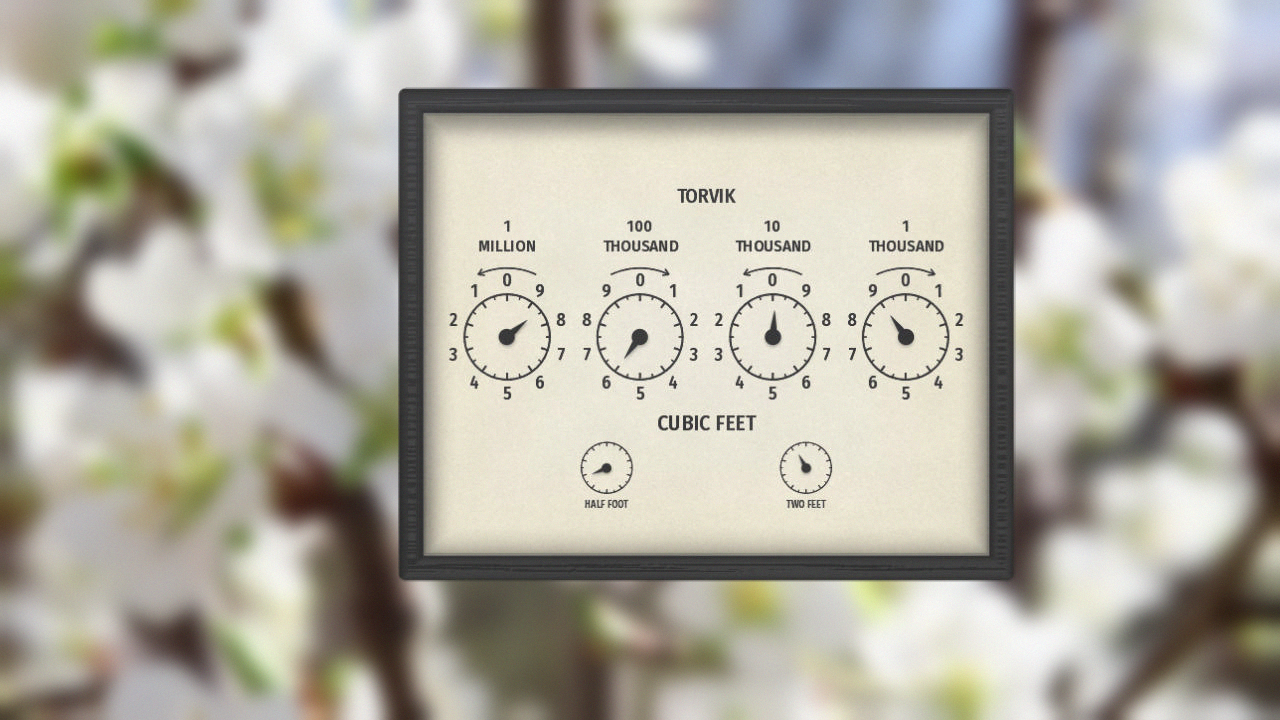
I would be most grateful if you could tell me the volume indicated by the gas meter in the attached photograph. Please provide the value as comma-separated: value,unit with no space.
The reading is 859900,ft³
